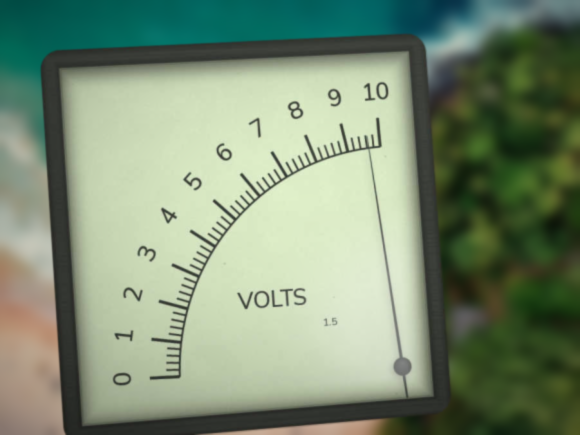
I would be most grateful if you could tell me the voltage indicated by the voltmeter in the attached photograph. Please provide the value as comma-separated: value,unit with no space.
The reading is 9.6,V
